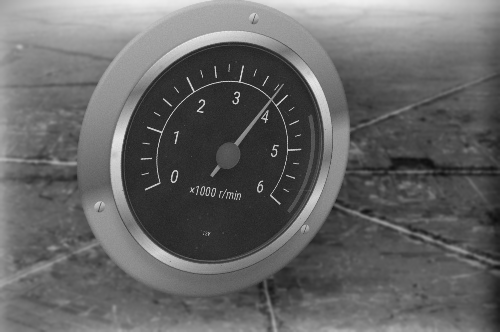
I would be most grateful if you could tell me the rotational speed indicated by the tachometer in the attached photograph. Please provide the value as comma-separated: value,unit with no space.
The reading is 3750,rpm
